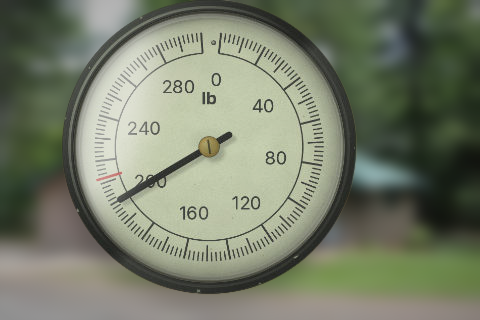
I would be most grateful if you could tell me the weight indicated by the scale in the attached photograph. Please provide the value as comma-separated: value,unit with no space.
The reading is 200,lb
